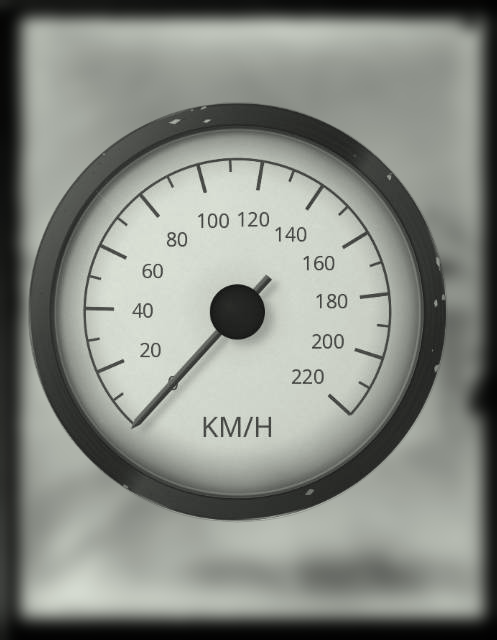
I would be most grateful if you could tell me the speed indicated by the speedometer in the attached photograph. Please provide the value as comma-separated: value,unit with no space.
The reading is 0,km/h
